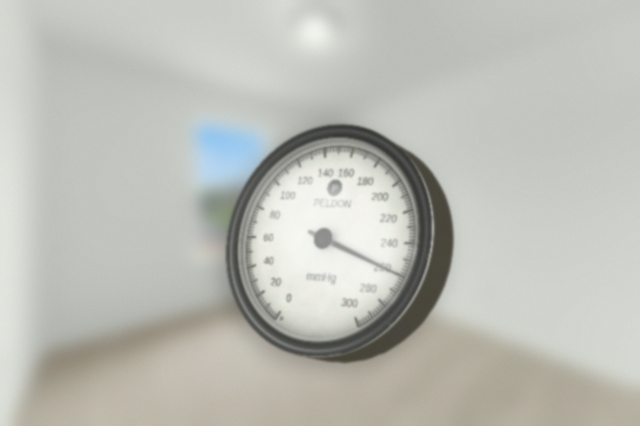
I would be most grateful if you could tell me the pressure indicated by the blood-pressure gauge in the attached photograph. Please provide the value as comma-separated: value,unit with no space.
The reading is 260,mmHg
